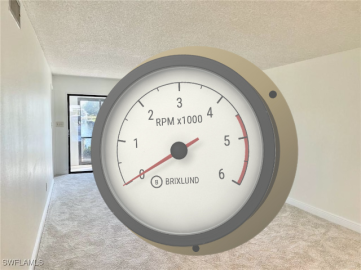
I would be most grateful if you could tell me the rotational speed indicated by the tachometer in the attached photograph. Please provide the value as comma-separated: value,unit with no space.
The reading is 0,rpm
